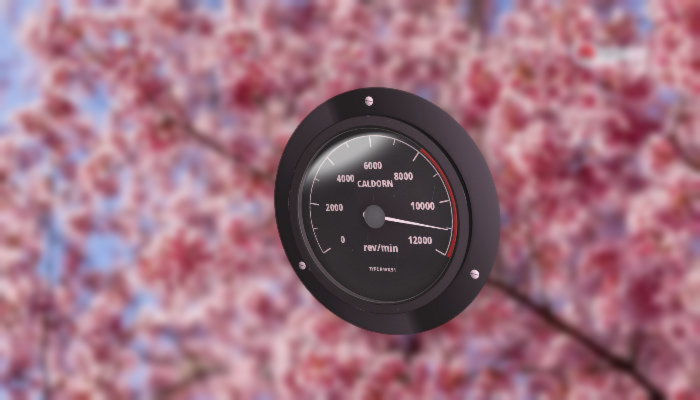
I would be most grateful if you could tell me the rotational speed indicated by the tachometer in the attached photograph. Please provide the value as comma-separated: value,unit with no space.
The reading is 11000,rpm
